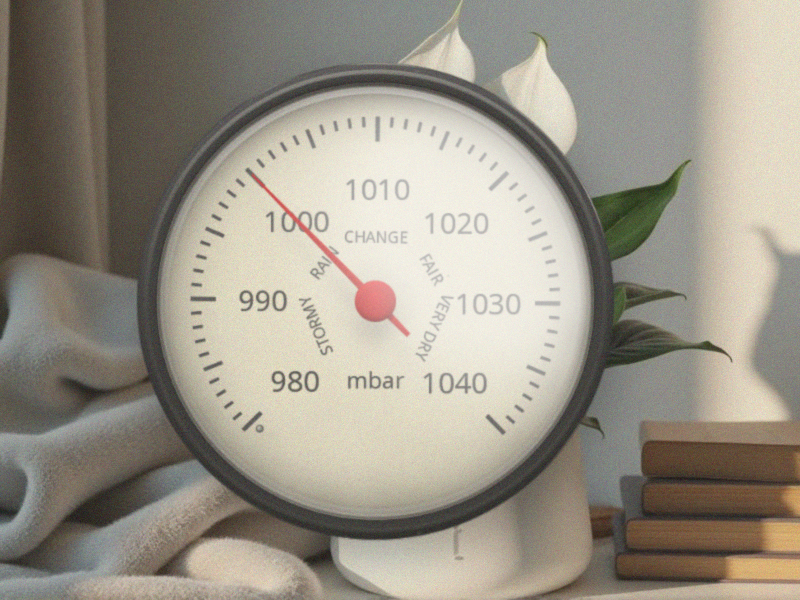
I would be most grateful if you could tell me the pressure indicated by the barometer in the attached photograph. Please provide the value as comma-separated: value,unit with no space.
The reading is 1000,mbar
